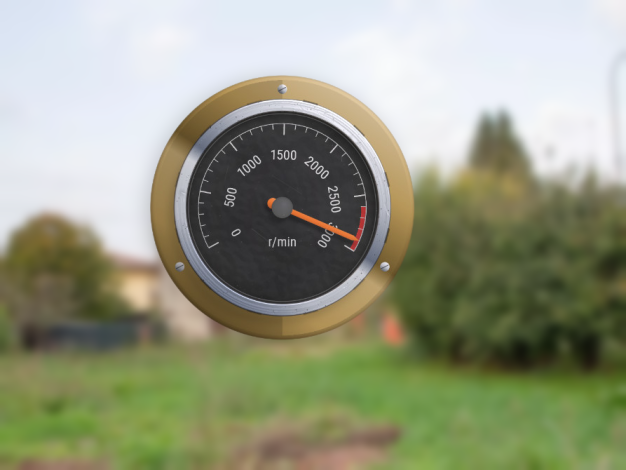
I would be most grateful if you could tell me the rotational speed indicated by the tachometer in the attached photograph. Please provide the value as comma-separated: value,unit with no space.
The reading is 2900,rpm
